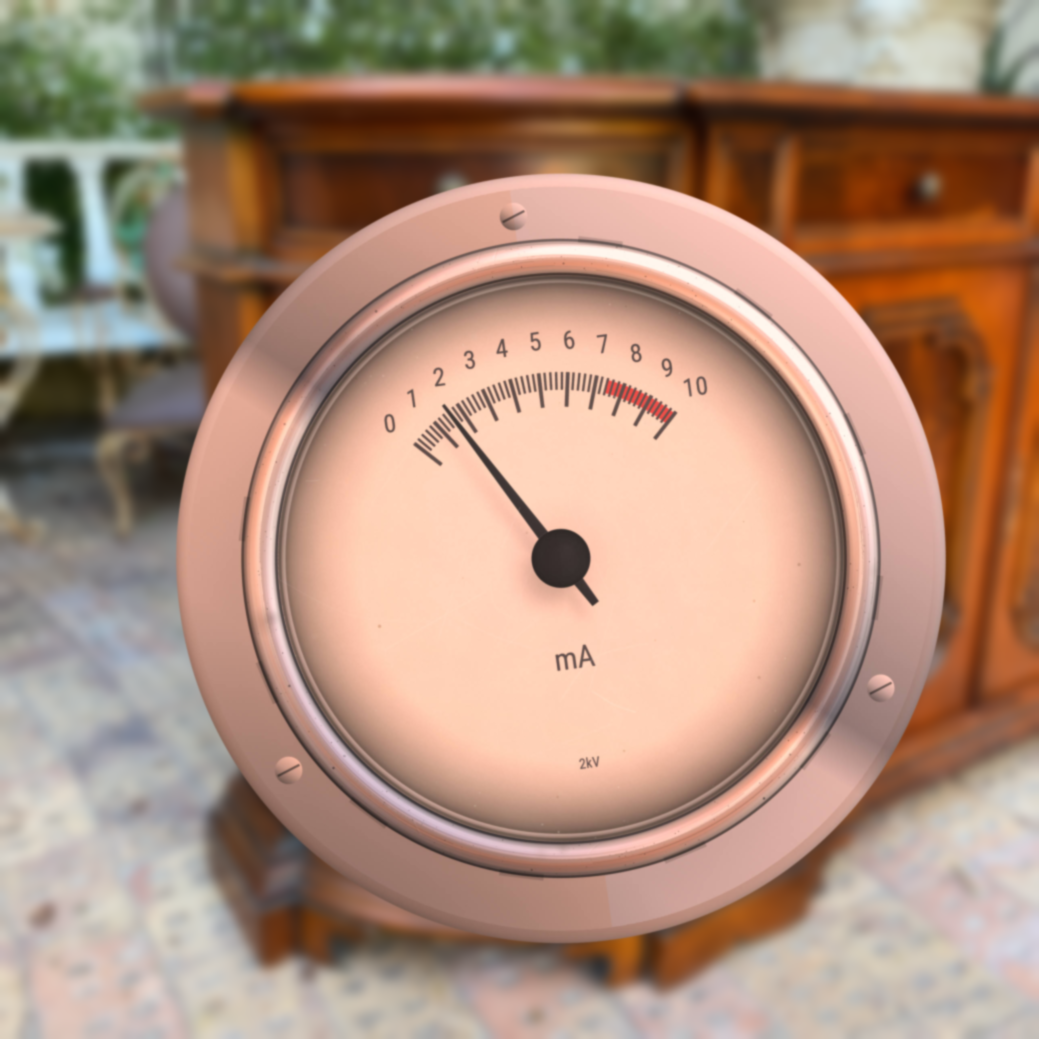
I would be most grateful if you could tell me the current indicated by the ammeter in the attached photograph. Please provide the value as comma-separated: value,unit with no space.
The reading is 1.6,mA
